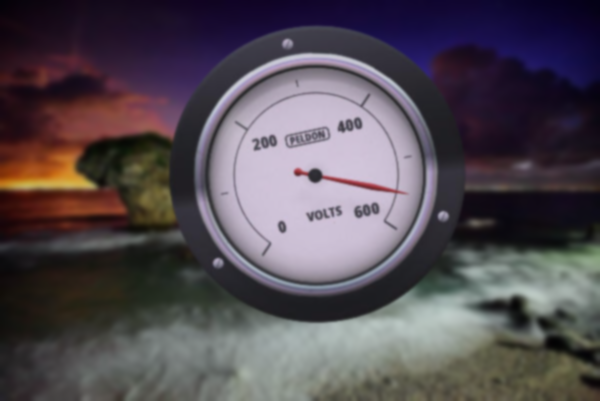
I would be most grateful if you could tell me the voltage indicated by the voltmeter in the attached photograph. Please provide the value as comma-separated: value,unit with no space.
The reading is 550,V
